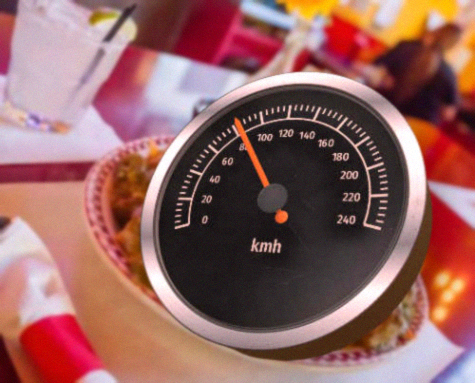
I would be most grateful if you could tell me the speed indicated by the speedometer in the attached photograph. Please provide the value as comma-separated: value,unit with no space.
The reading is 84,km/h
